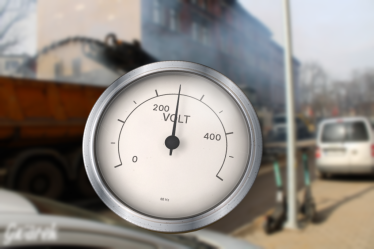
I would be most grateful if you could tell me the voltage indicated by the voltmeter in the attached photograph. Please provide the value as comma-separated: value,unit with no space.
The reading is 250,V
